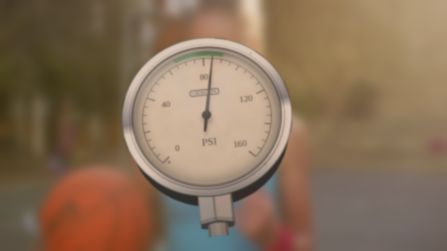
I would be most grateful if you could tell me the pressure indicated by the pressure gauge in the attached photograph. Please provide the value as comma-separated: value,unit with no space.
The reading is 85,psi
